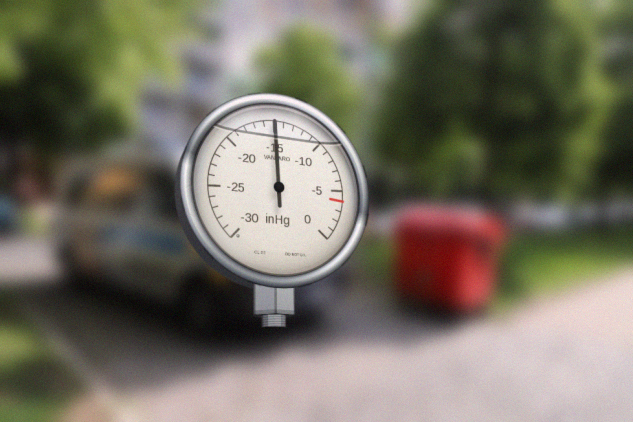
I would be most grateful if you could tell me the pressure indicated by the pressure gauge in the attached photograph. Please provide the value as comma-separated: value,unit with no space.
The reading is -15,inHg
